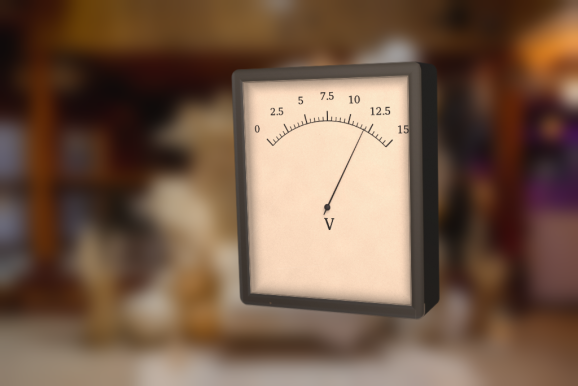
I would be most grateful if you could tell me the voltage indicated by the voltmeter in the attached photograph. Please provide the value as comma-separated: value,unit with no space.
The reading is 12,V
